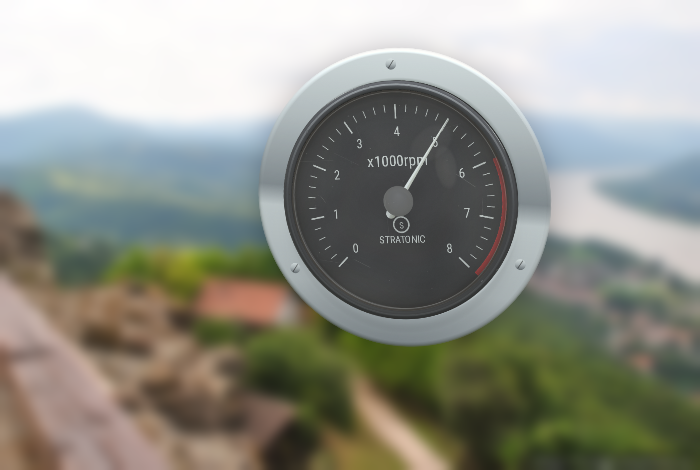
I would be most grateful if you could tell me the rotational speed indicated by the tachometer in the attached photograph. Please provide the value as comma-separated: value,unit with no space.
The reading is 5000,rpm
